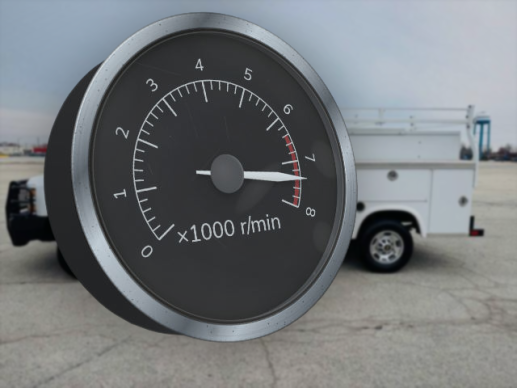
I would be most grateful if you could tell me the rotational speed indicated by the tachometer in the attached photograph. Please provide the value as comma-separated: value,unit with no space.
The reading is 7400,rpm
